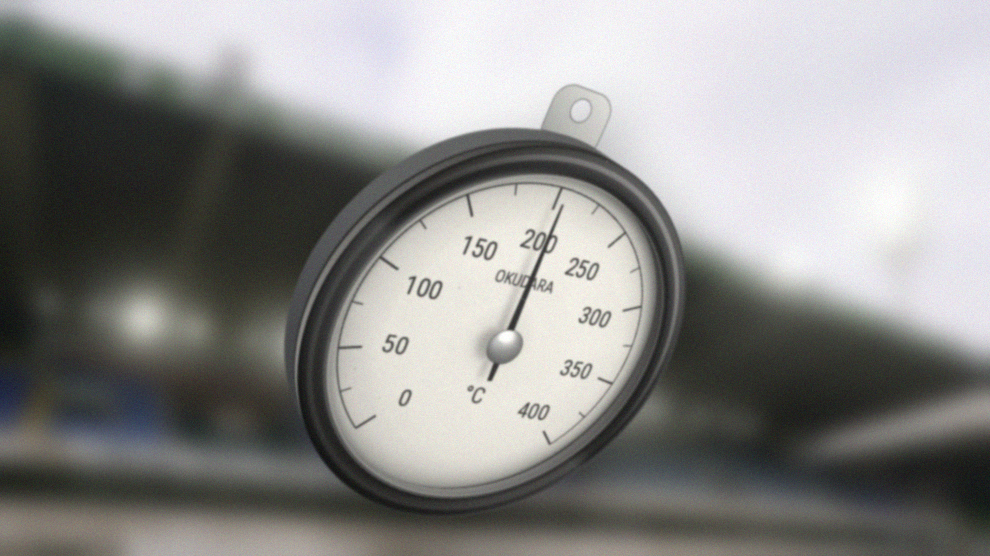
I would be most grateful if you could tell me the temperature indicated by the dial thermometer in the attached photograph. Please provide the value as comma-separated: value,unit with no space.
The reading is 200,°C
